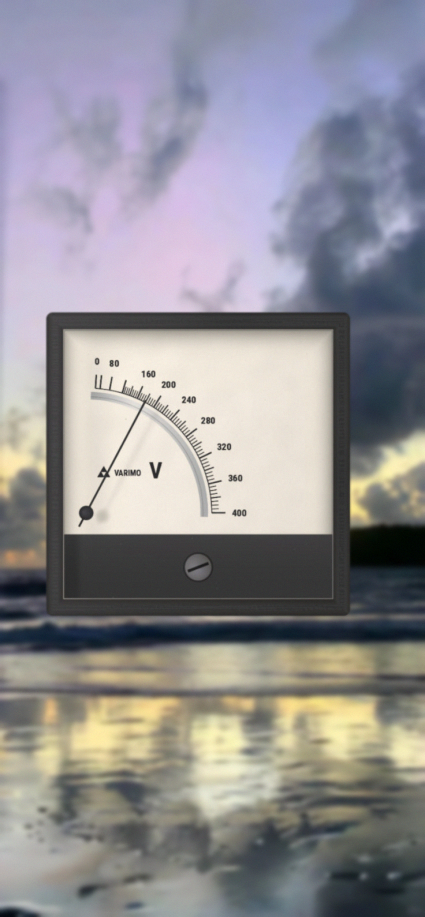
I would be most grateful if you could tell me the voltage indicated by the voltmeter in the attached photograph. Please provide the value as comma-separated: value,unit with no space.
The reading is 180,V
